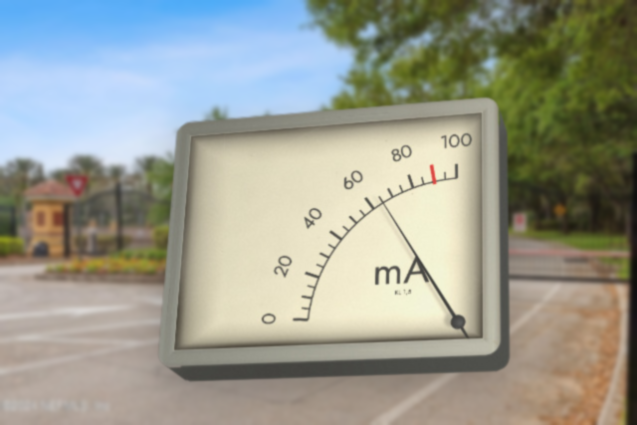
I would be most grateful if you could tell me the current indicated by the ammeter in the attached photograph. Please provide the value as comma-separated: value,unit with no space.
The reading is 65,mA
